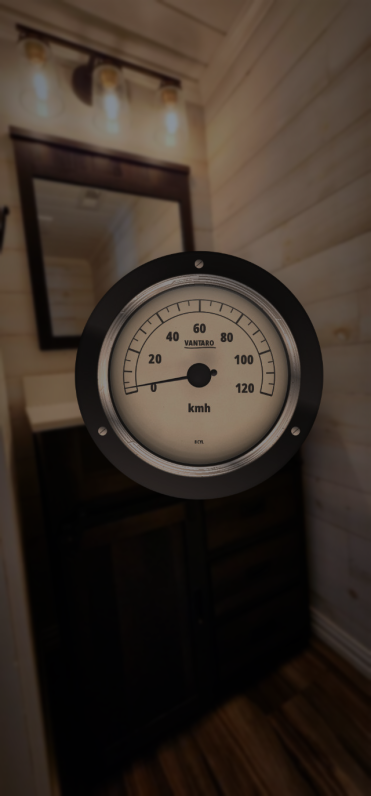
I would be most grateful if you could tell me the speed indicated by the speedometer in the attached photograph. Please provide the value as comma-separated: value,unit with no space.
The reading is 2.5,km/h
